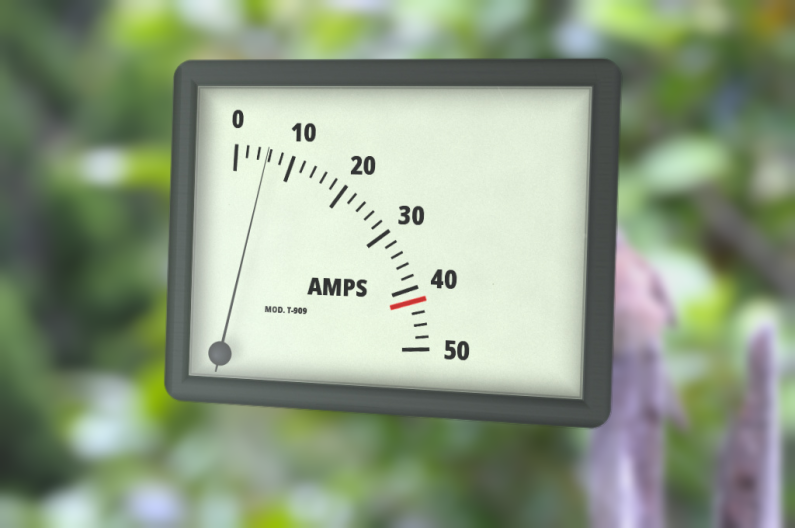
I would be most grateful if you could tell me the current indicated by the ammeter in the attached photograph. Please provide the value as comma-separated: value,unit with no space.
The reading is 6,A
